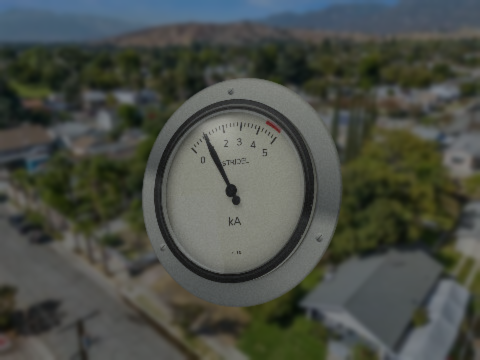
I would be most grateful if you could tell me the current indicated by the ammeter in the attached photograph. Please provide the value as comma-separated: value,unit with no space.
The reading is 1,kA
